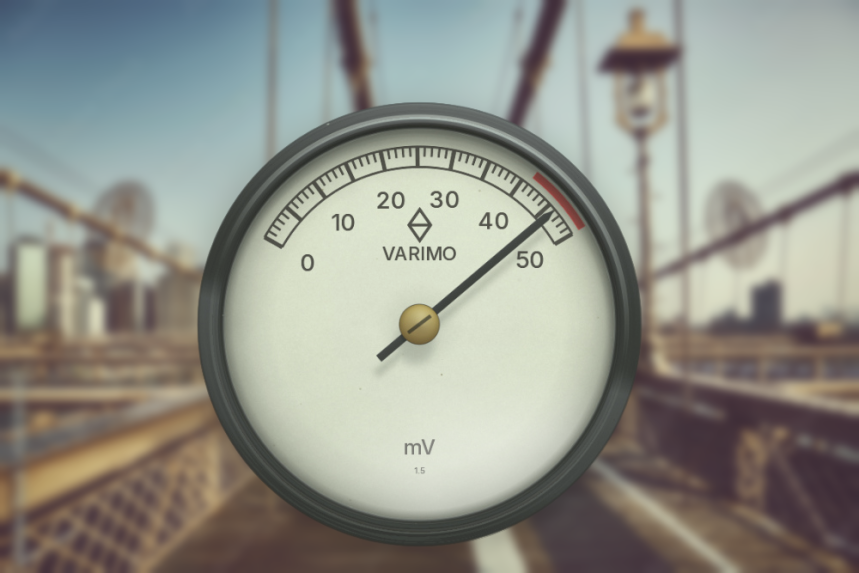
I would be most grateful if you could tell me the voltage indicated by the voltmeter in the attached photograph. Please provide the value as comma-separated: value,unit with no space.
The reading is 46,mV
